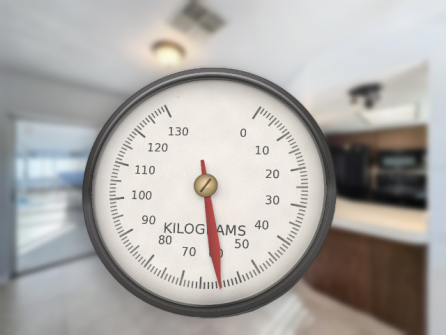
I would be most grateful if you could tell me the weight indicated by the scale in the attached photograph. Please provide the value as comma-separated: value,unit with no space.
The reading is 60,kg
